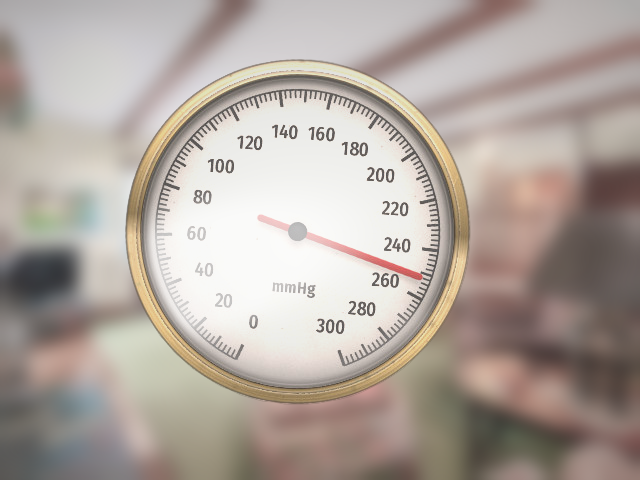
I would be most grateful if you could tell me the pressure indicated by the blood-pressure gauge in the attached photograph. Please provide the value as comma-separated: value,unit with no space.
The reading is 252,mmHg
